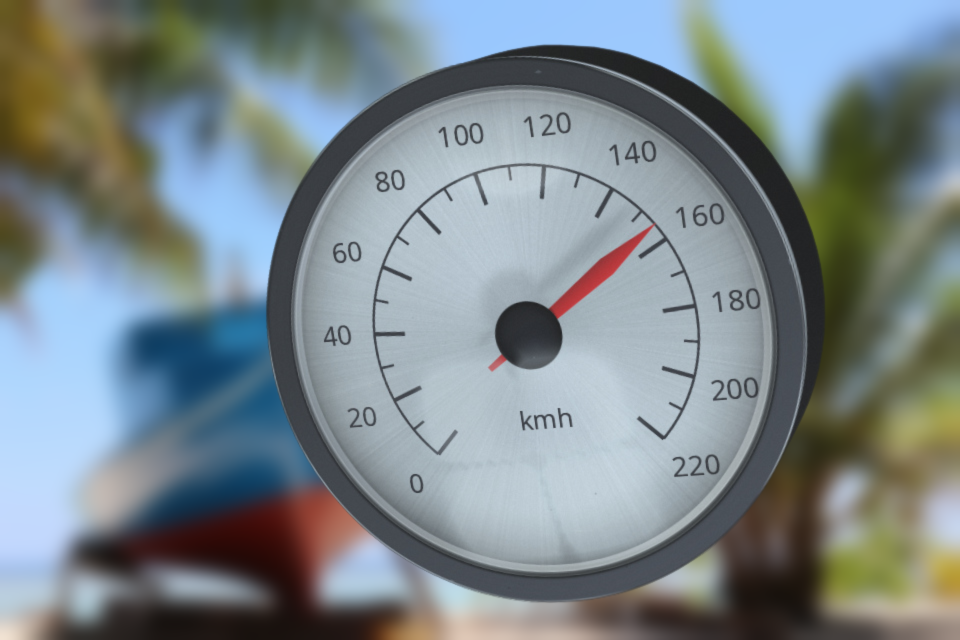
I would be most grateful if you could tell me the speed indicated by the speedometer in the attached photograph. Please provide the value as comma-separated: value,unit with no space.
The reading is 155,km/h
